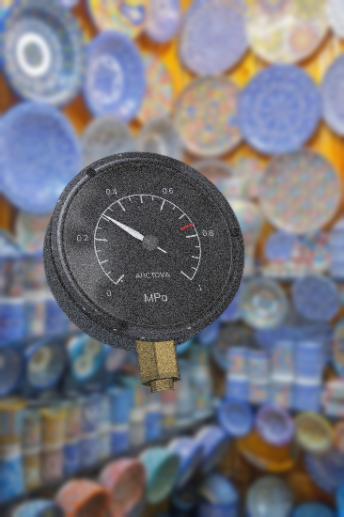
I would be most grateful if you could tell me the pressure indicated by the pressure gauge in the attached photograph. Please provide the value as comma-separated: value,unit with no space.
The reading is 0.3,MPa
